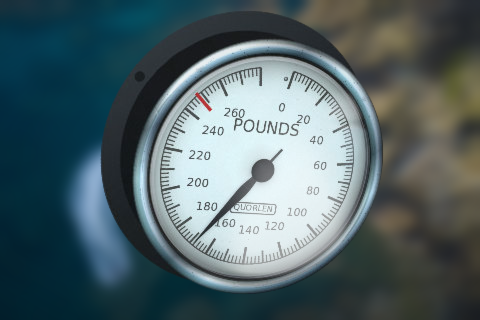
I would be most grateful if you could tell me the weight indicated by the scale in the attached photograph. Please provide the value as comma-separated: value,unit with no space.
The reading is 170,lb
